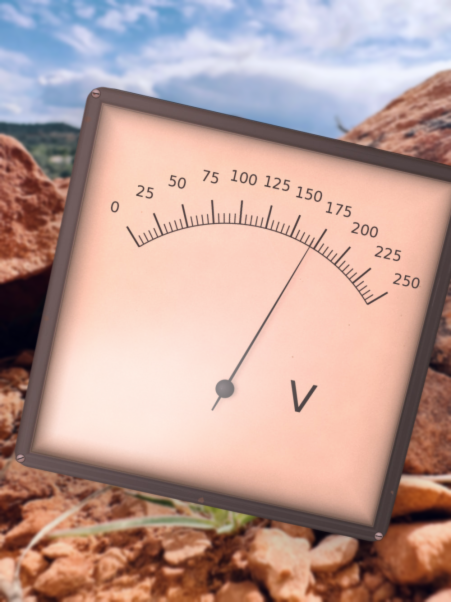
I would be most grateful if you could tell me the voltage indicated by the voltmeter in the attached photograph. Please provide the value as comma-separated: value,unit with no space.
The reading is 170,V
